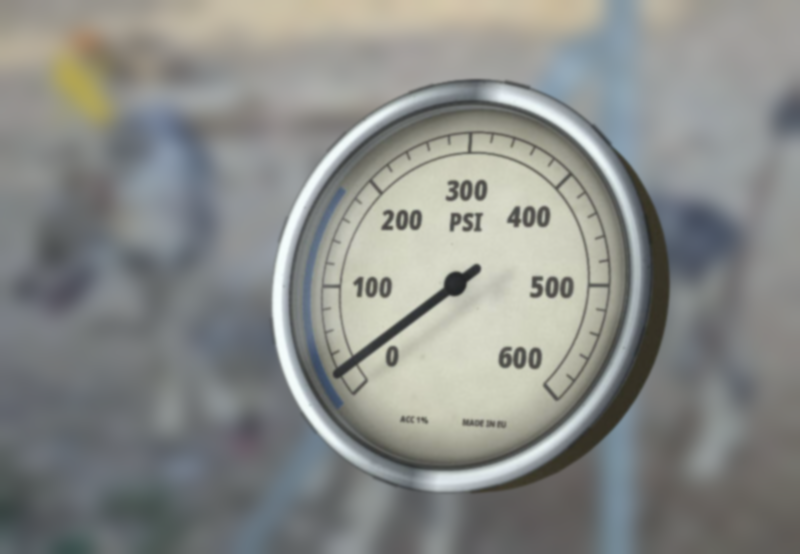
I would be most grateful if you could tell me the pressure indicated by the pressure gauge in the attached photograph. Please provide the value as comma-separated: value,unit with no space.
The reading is 20,psi
